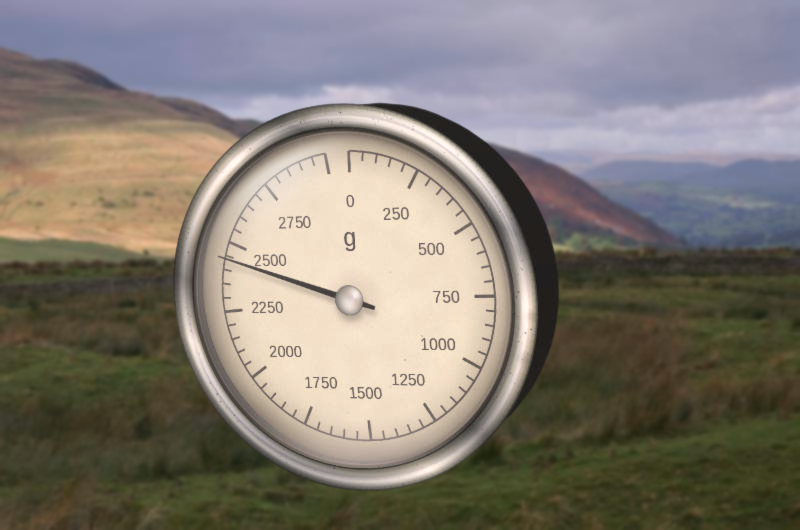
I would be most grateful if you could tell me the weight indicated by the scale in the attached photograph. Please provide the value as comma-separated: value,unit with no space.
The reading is 2450,g
